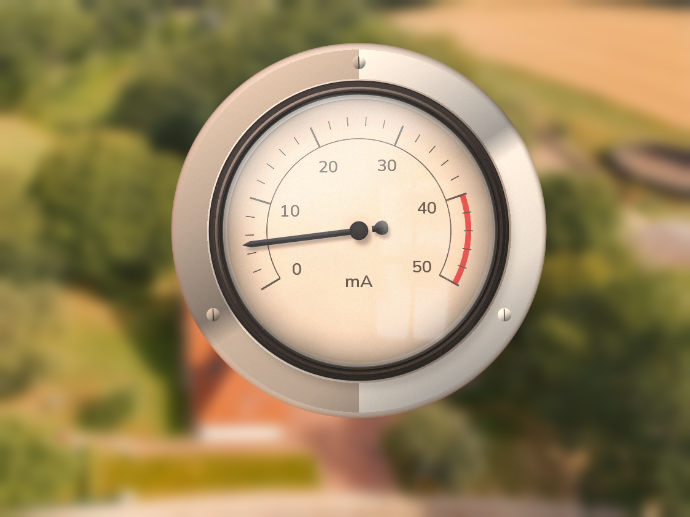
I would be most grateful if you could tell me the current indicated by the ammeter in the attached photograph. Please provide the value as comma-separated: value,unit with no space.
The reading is 5,mA
